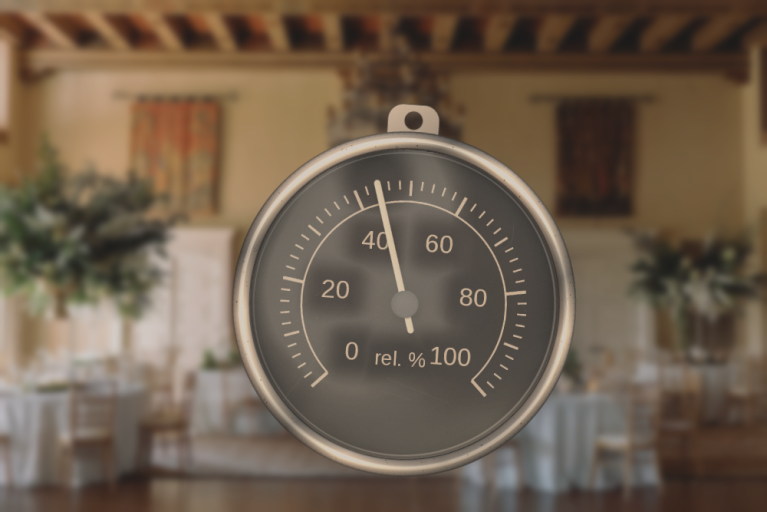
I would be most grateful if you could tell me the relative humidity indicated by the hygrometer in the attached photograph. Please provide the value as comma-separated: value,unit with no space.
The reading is 44,%
